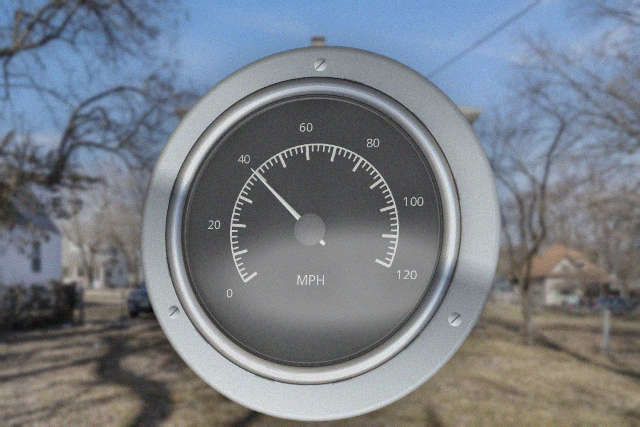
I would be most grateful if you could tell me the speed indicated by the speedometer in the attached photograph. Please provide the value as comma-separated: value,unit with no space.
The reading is 40,mph
